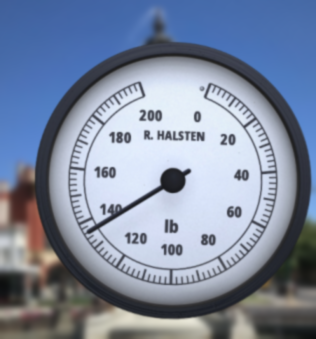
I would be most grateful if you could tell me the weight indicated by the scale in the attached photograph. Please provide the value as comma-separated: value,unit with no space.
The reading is 136,lb
